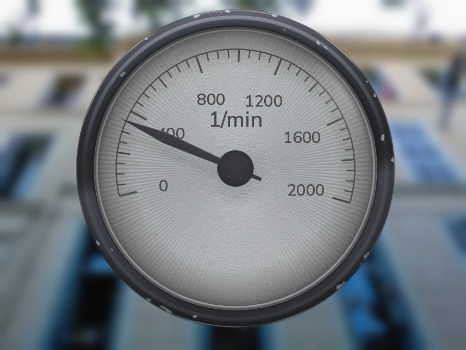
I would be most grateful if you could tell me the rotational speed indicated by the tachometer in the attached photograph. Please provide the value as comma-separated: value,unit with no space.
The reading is 350,rpm
